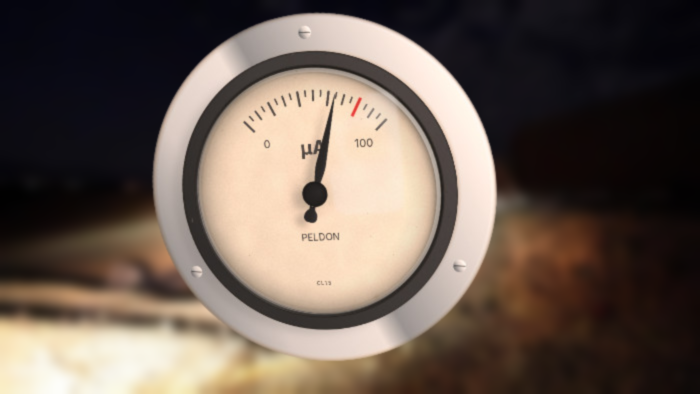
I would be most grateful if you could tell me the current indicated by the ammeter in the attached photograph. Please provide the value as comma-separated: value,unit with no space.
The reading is 65,µA
